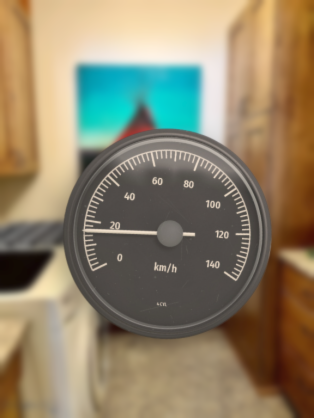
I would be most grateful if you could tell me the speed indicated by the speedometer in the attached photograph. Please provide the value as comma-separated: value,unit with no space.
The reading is 16,km/h
